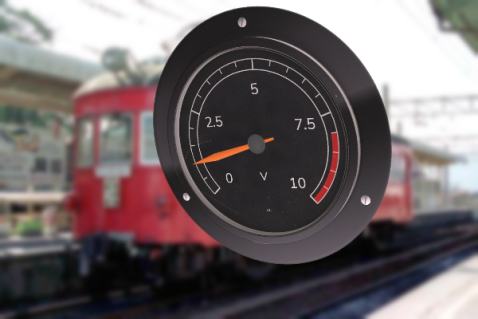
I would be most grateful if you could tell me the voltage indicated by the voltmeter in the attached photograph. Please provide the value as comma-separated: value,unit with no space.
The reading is 1,V
